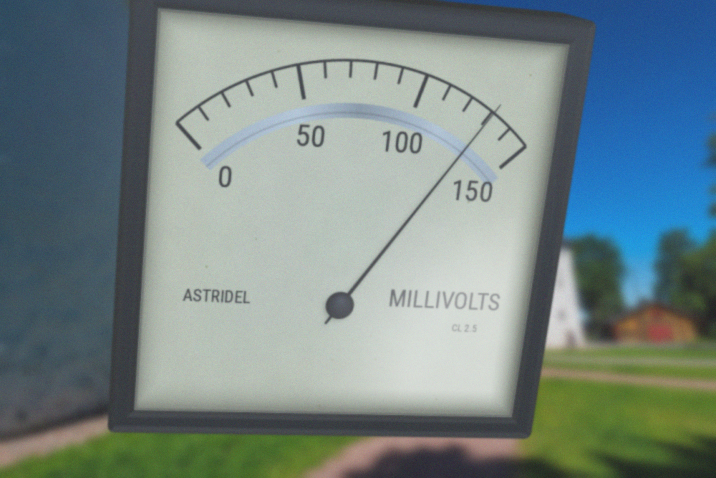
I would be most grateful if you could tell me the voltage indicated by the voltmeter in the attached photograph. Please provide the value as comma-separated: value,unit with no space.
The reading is 130,mV
